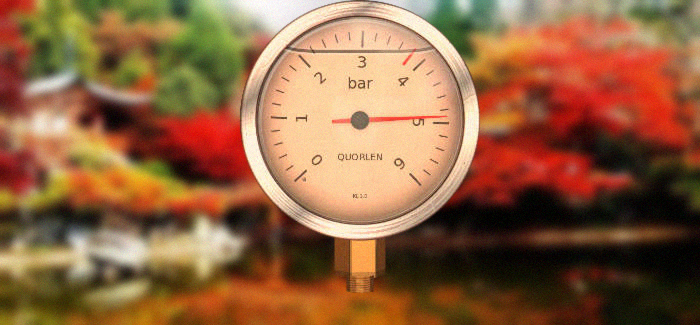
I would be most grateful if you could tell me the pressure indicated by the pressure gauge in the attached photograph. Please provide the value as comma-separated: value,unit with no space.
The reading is 4.9,bar
